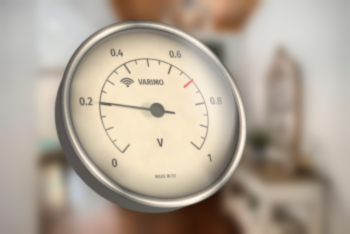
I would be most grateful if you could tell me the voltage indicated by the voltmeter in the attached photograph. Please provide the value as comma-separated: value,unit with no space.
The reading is 0.2,V
